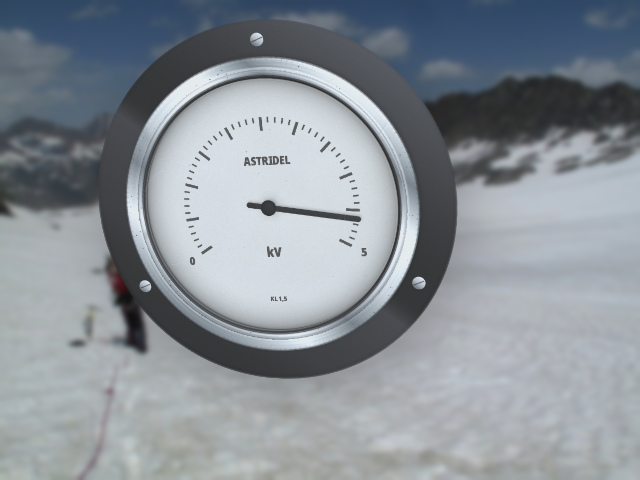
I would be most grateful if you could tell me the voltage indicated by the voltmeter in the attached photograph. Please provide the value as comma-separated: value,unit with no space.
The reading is 4.6,kV
